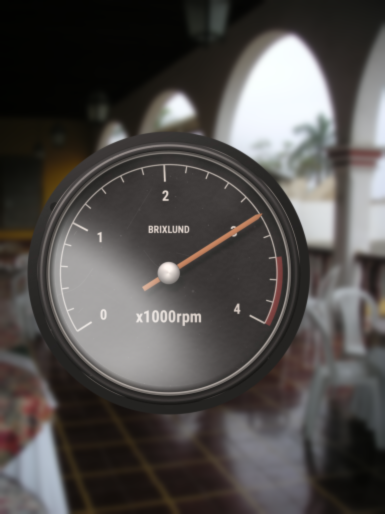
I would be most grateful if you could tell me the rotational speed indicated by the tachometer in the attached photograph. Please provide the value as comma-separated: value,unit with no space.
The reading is 3000,rpm
